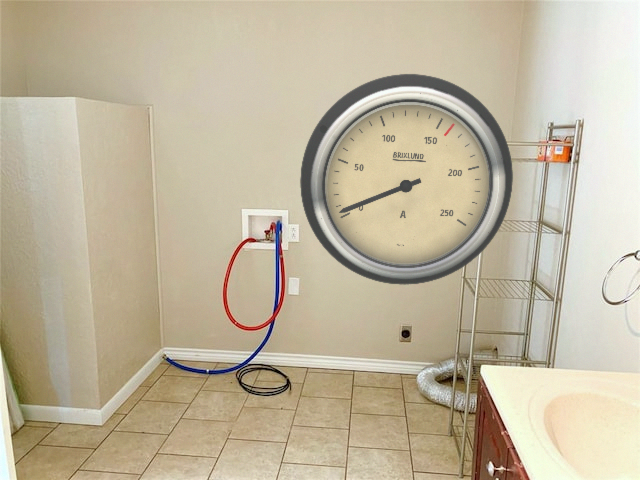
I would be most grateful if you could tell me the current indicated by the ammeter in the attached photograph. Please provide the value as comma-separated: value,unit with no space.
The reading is 5,A
